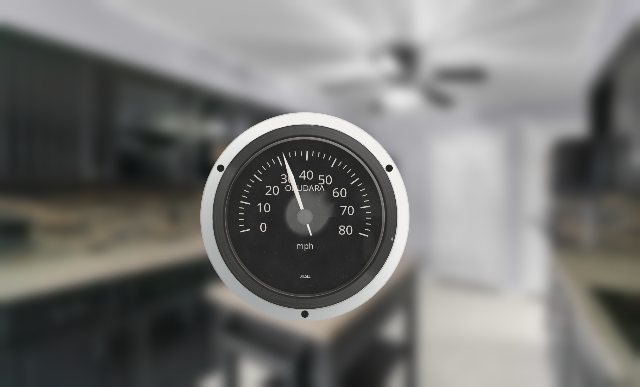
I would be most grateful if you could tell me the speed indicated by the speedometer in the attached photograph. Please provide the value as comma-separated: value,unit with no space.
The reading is 32,mph
